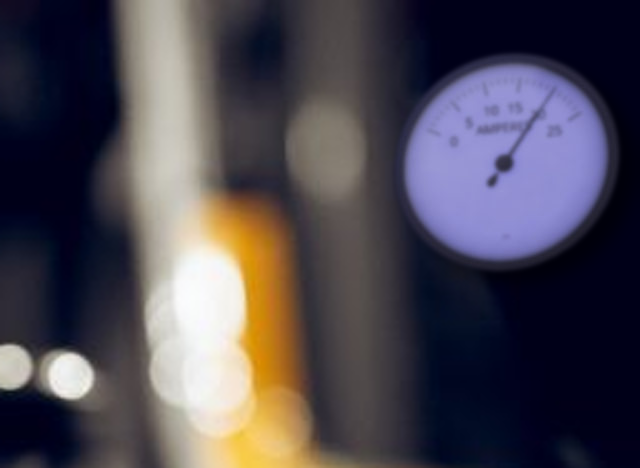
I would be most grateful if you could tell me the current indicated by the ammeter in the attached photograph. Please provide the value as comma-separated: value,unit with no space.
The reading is 20,A
